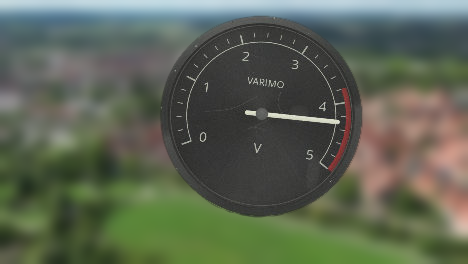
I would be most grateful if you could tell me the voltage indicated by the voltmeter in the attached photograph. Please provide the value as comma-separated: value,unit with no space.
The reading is 4.3,V
